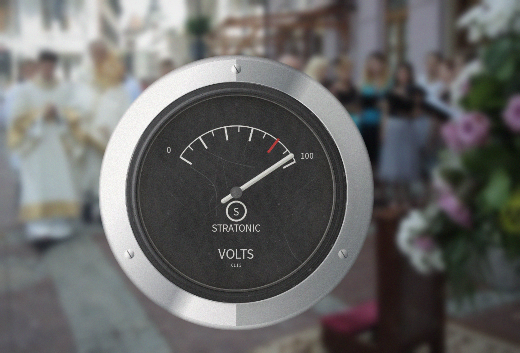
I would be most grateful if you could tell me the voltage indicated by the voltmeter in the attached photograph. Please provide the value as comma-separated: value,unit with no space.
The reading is 95,V
